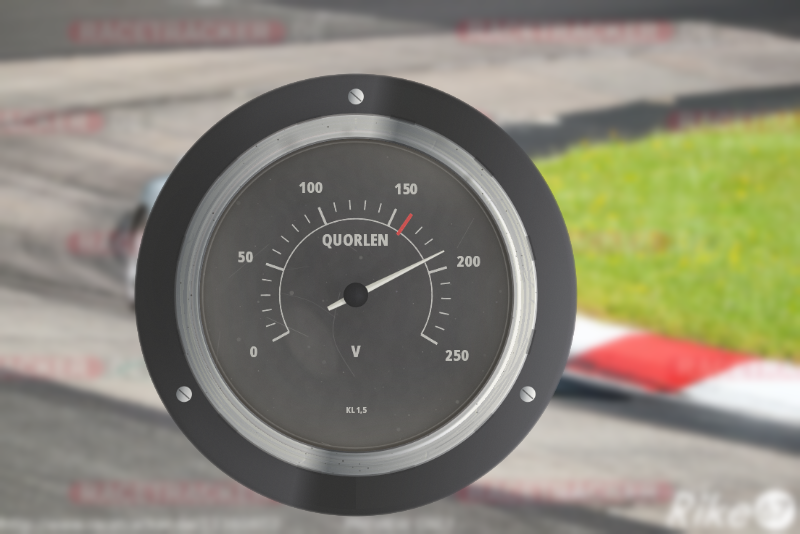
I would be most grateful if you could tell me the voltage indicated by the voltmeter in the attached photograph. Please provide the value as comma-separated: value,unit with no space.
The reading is 190,V
